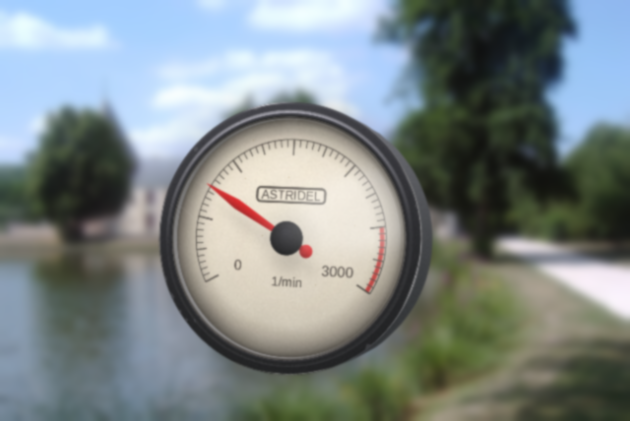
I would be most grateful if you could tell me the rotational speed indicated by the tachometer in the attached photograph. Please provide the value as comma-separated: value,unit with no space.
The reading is 750,rpm
